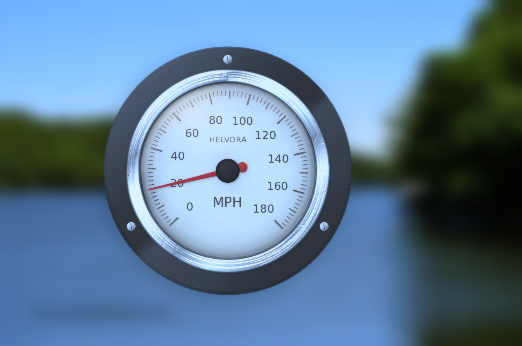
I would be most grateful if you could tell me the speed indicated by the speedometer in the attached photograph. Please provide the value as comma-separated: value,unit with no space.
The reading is 20,mph
